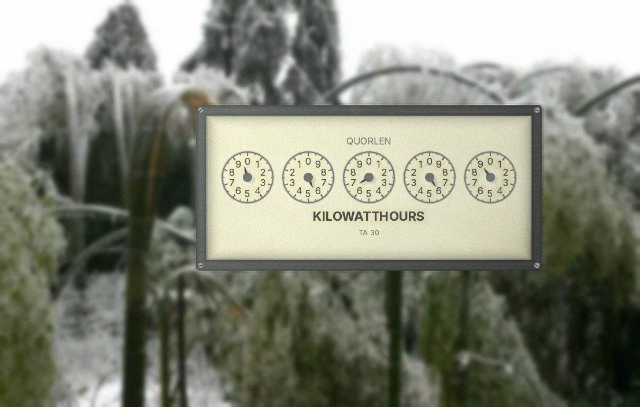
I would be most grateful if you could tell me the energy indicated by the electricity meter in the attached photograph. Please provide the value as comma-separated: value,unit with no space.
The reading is 95659,kWh
